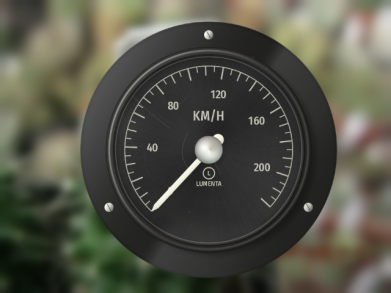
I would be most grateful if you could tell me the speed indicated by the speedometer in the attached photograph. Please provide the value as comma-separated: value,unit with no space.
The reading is 0,km/h
